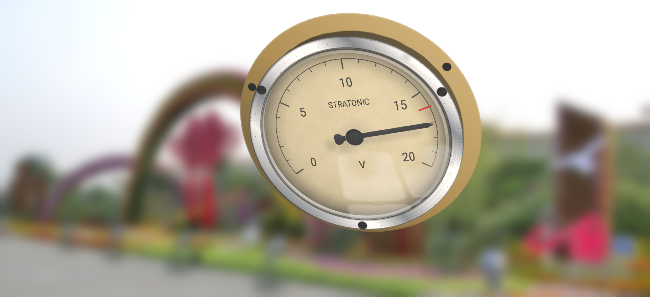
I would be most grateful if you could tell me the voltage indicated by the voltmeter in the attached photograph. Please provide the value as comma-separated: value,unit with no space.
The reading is 17,V
